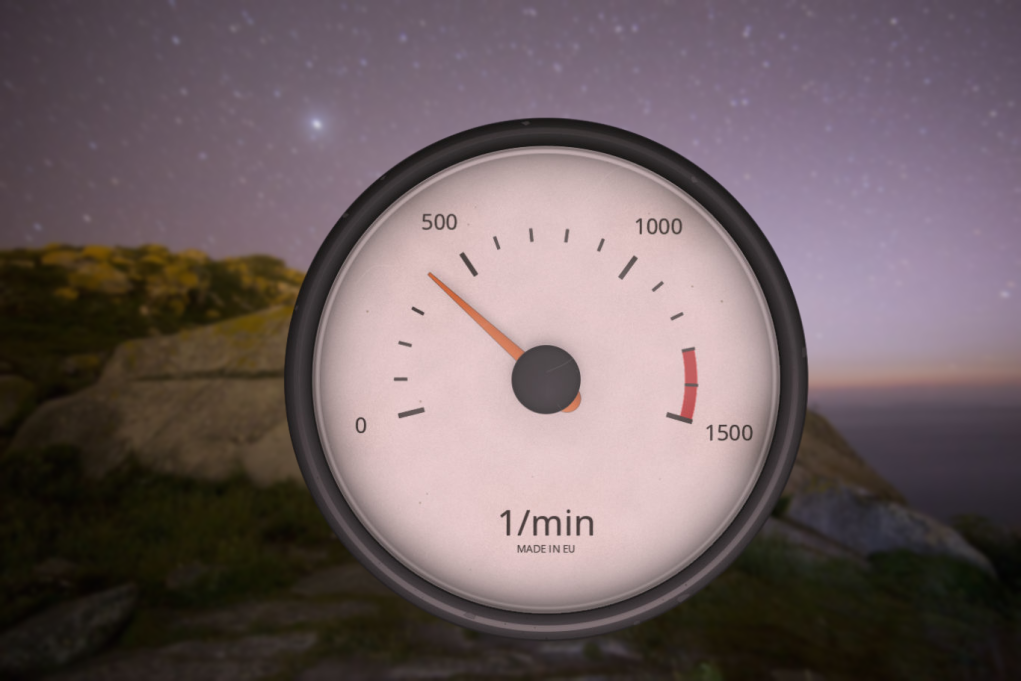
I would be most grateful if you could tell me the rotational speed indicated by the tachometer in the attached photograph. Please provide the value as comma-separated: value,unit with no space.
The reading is 400,rpm
